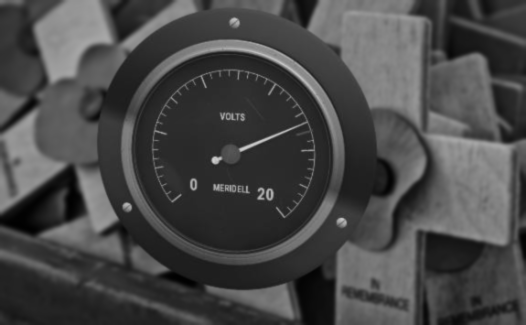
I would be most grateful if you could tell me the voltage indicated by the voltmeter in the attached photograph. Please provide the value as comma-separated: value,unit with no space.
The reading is 14.5,V
